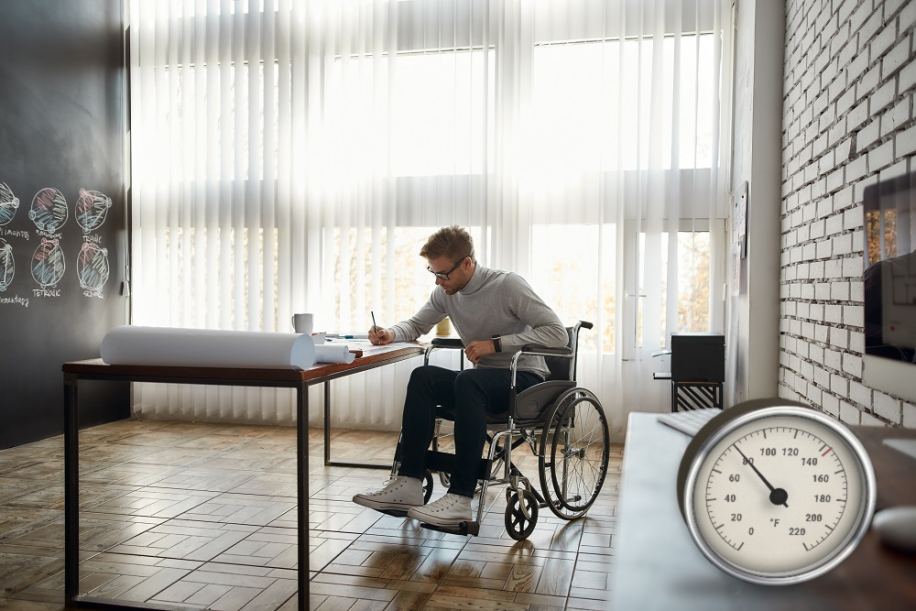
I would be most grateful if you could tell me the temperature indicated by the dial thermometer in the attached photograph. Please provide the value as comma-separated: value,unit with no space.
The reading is 80,°F
